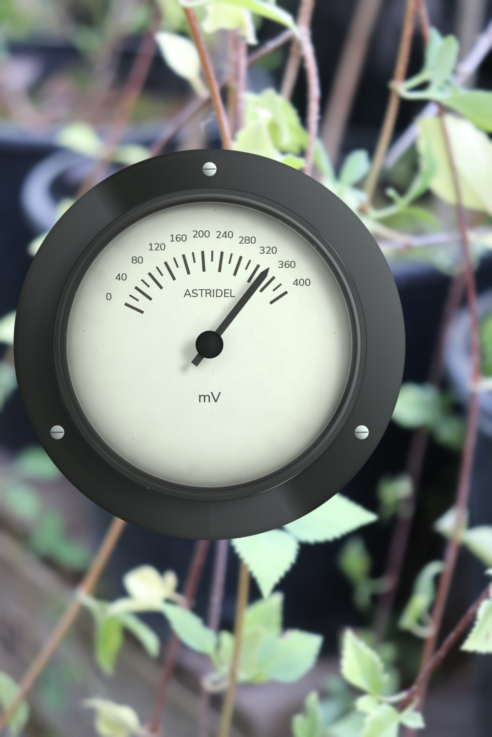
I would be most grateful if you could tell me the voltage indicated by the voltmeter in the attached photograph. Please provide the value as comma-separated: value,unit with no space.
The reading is 340,mV
